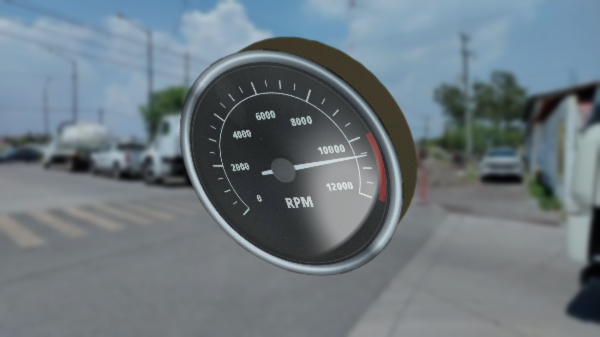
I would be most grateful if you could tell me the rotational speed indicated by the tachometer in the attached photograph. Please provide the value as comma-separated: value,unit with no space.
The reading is 10500,rpm
